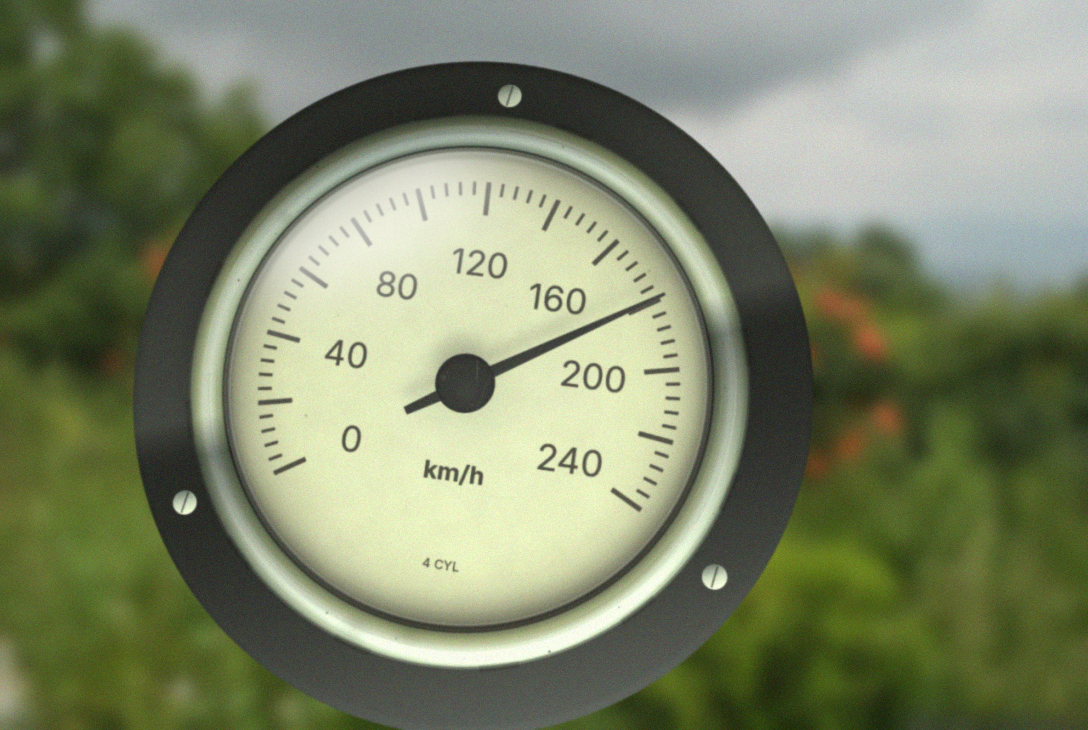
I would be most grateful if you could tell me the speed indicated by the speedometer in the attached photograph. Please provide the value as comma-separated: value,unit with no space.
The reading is 180,km/h
